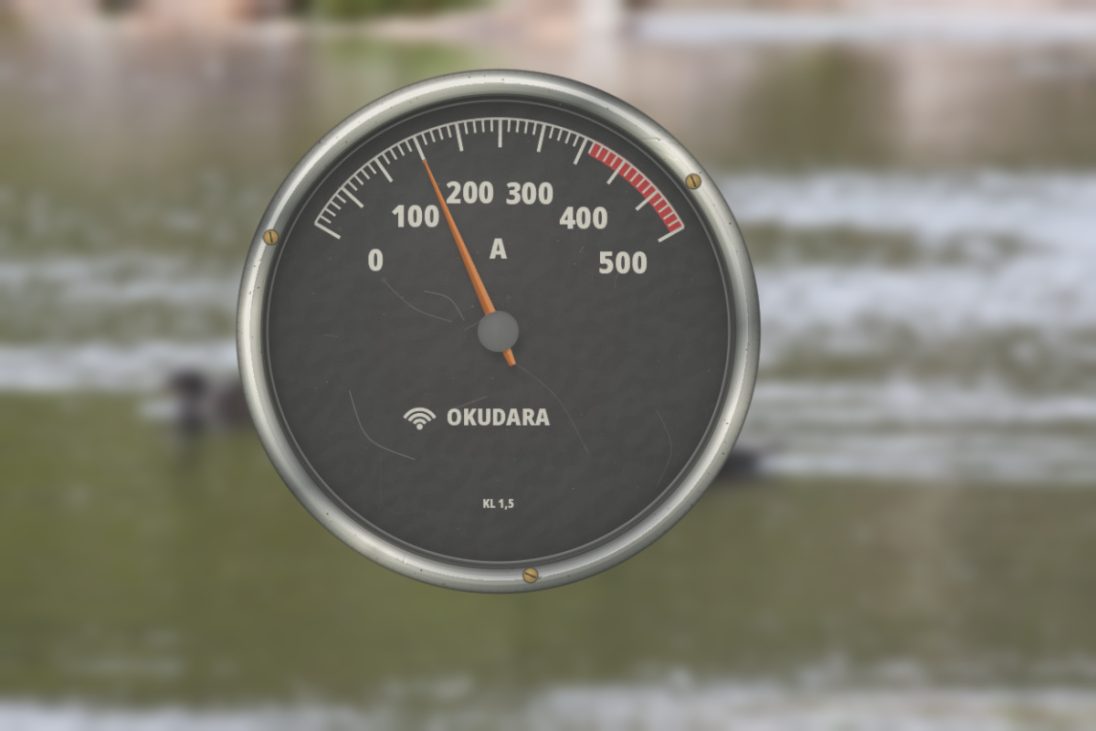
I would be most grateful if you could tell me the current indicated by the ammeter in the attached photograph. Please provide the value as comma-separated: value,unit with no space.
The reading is 150,A
